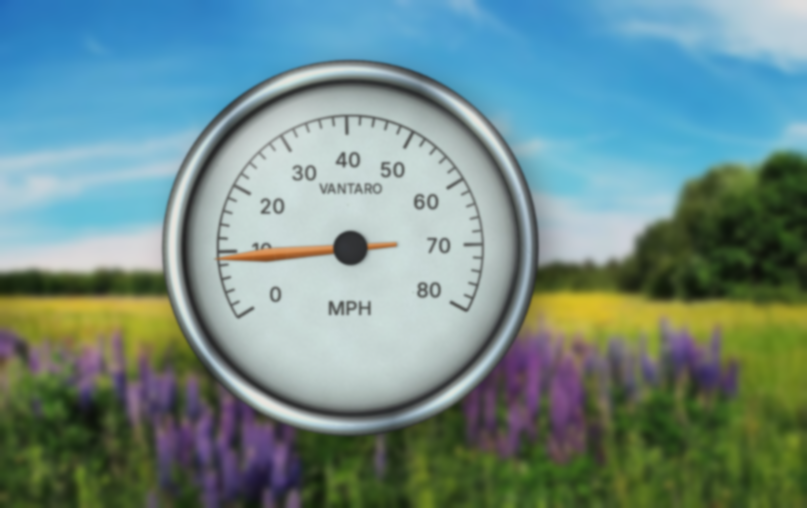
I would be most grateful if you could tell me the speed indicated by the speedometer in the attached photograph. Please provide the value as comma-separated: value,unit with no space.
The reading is 9,mph
